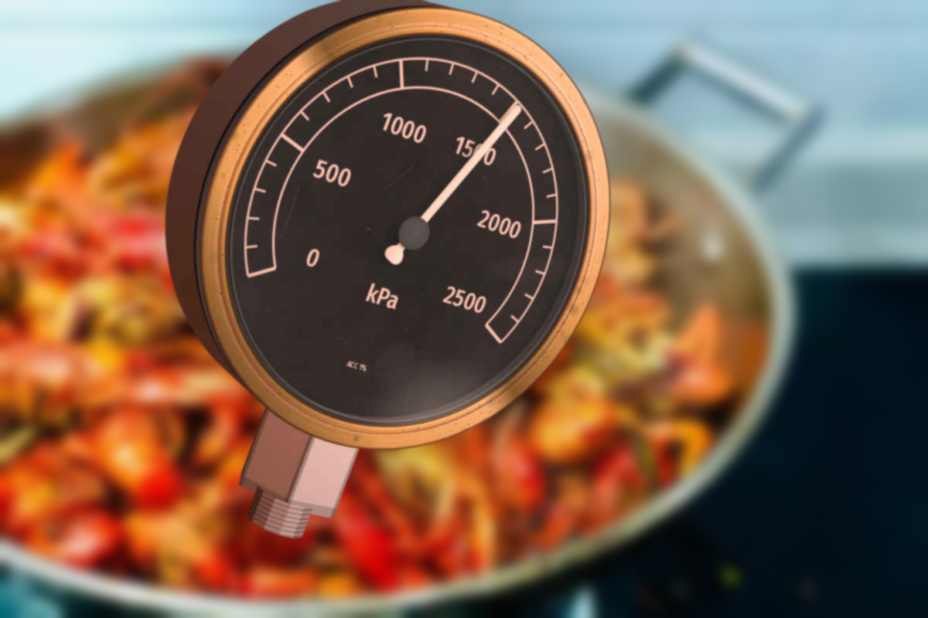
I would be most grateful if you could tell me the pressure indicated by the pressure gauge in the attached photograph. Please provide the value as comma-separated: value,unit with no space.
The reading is 1500,kPa
